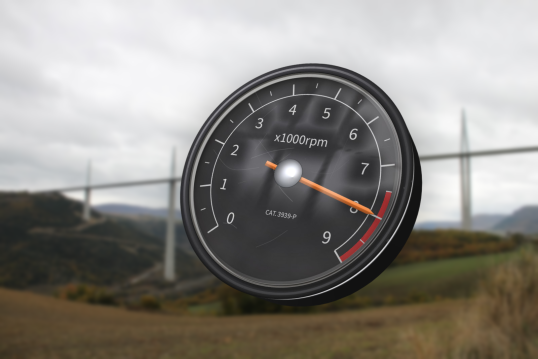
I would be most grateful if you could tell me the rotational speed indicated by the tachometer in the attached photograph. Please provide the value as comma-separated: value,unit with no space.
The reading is 8000,rpm
